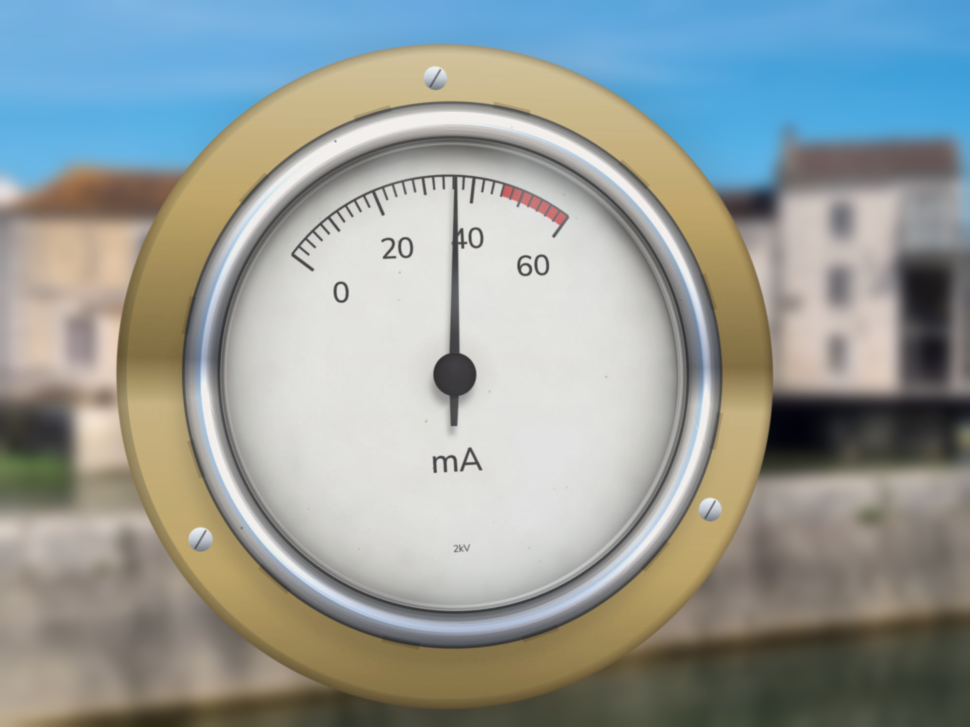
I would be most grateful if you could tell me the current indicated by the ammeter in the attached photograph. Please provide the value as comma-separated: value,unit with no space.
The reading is 36,mA
